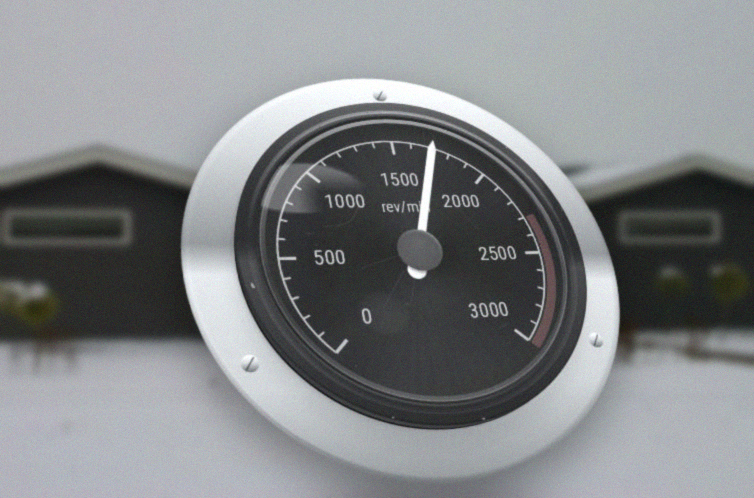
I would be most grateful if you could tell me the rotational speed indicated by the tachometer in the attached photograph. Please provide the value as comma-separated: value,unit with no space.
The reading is 1700,rpm
